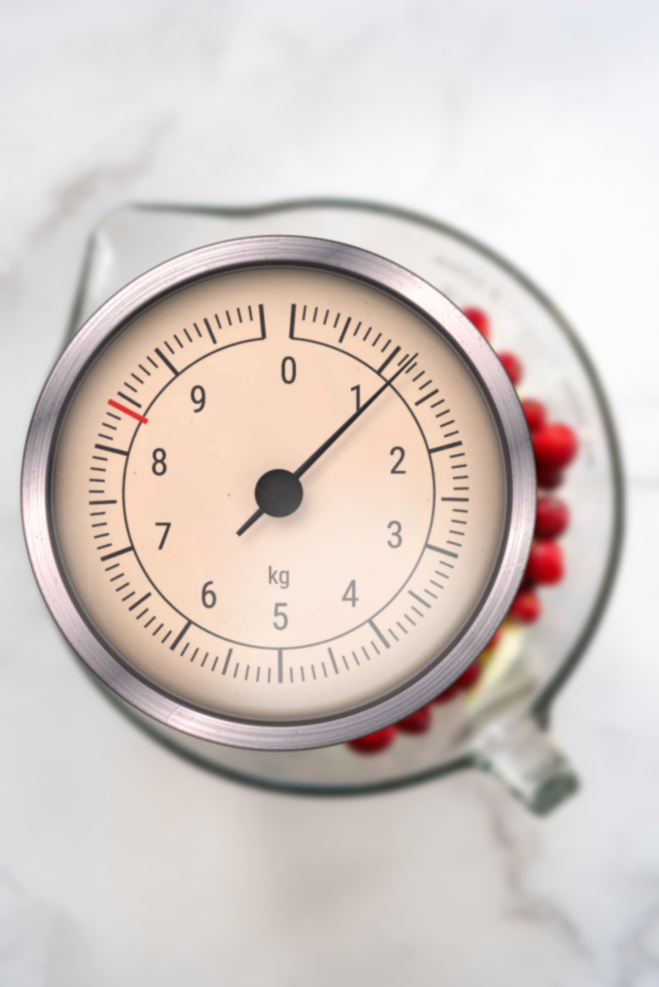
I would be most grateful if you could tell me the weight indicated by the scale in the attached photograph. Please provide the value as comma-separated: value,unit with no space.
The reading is 1.15,kg
